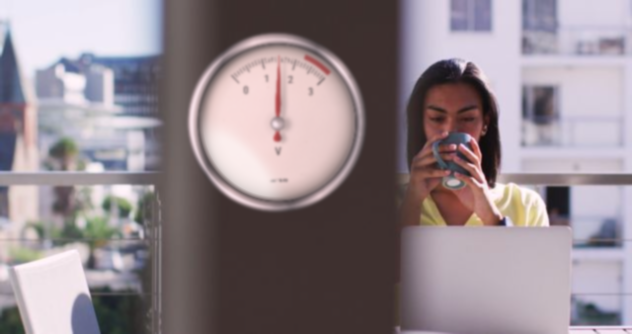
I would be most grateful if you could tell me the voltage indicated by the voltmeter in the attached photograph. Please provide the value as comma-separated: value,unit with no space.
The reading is 1.5,V
